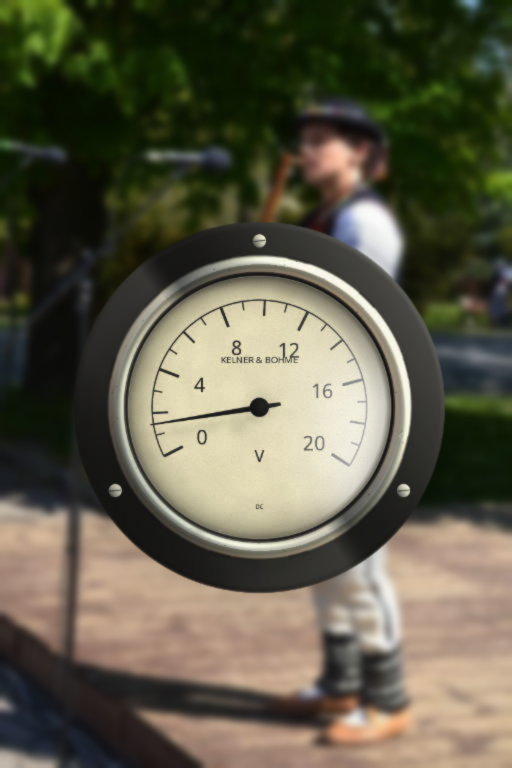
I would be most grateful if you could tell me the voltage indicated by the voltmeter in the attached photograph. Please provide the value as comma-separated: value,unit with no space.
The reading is 1.5,V
